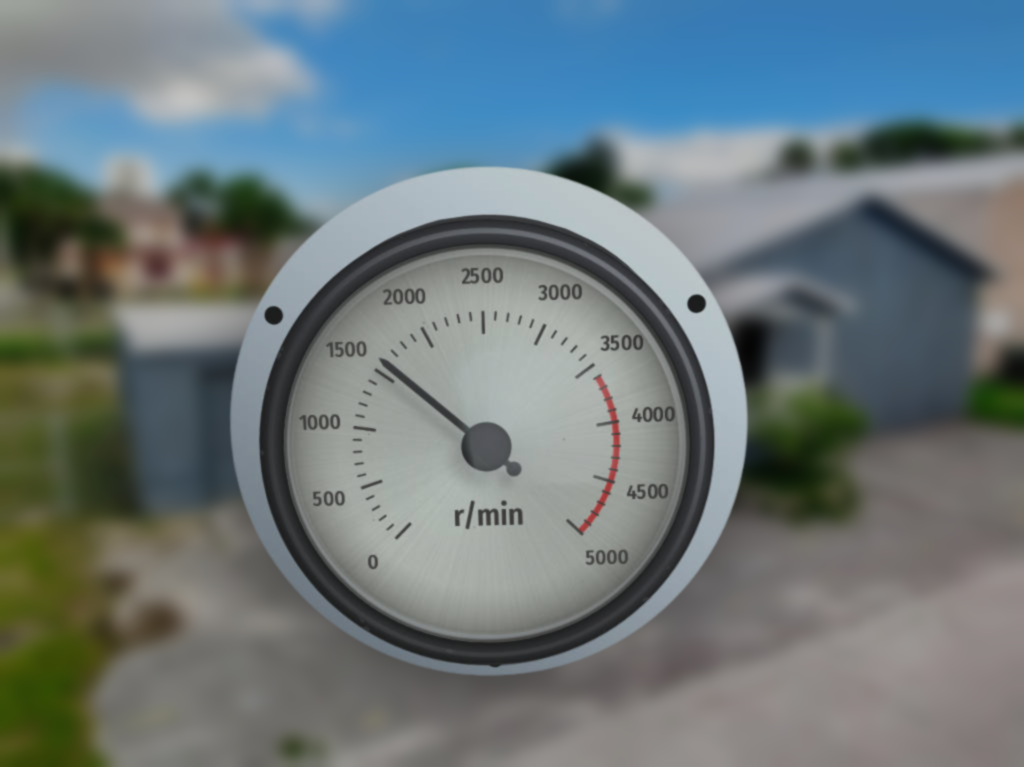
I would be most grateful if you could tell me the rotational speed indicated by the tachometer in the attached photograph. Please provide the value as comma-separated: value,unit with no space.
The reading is 1600,rpm
